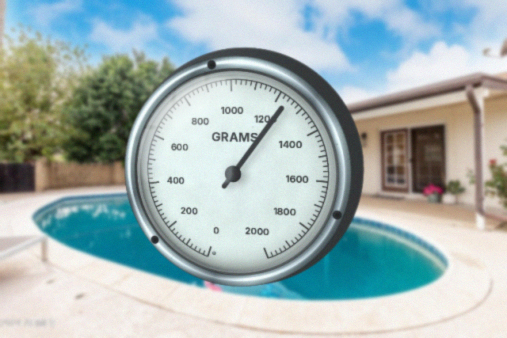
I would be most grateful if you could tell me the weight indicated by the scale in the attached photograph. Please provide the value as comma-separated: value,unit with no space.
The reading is 1240,g
